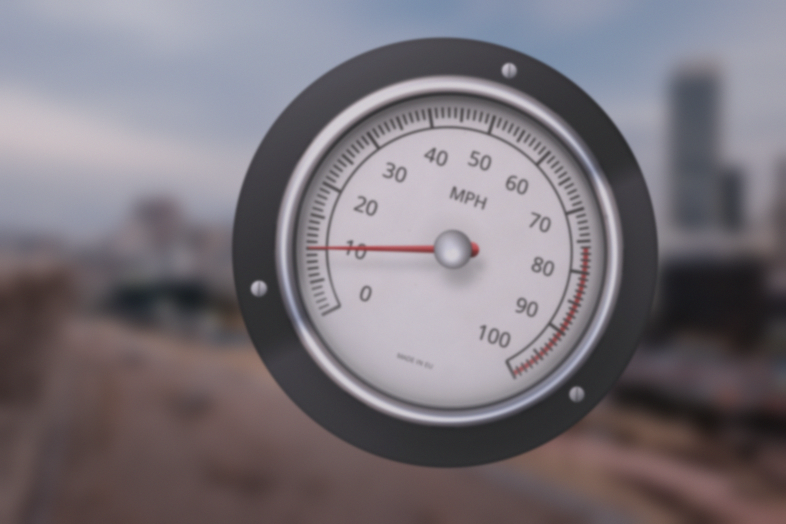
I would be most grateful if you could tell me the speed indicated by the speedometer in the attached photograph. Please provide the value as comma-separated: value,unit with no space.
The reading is 10,mph
